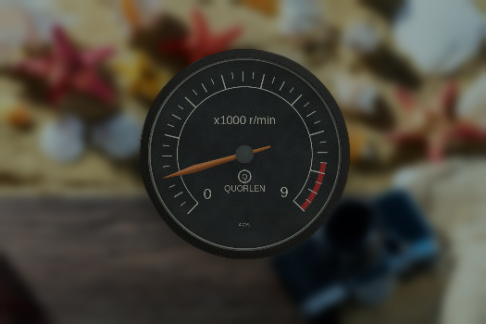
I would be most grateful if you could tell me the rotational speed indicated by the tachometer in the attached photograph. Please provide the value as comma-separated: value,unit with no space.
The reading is 1000,rpm
